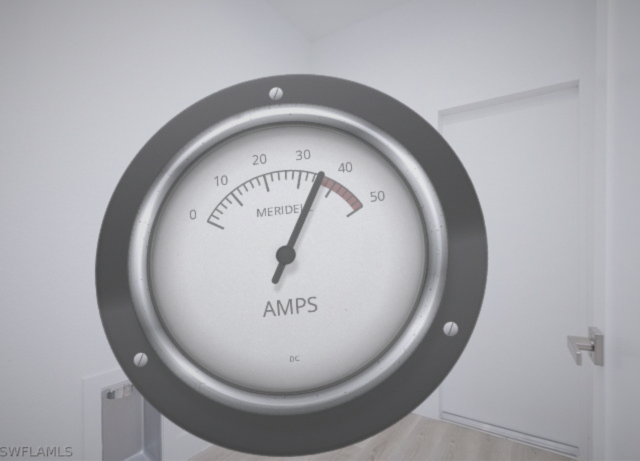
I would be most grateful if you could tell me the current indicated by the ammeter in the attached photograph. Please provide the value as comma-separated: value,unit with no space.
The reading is 36,A
